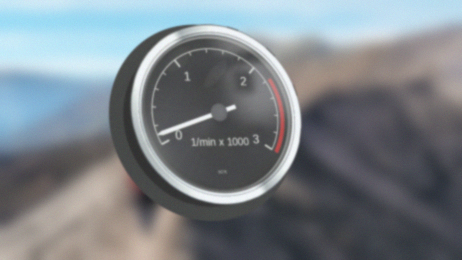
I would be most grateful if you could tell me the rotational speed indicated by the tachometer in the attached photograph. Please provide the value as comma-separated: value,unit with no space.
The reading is 100,rpm
